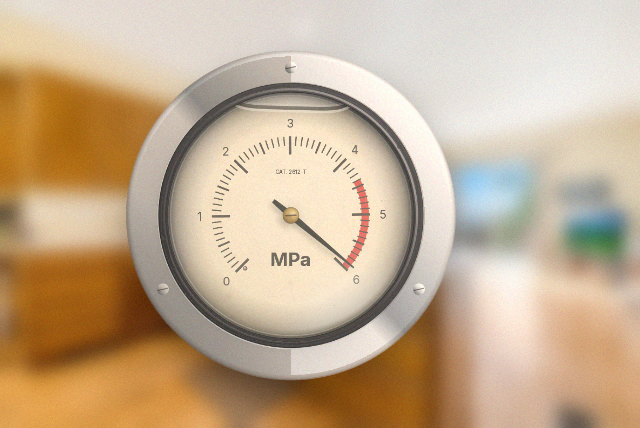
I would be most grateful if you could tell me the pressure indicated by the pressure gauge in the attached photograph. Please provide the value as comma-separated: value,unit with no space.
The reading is 5.9,MPa
